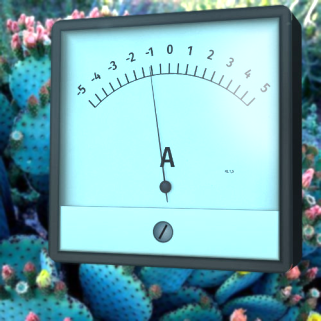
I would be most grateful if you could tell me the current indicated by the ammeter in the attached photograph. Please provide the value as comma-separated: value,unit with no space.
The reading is -1,A
